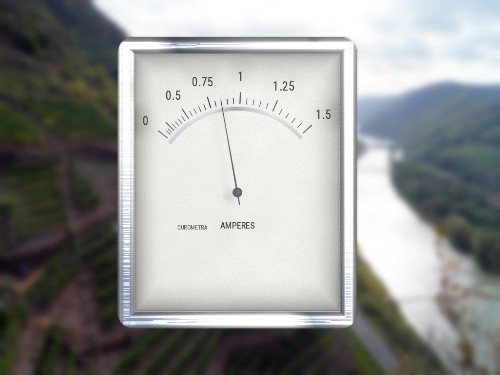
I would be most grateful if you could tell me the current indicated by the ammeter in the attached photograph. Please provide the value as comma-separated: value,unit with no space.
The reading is 0.85,A
